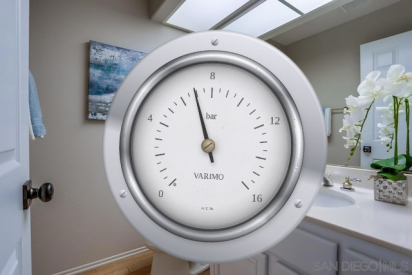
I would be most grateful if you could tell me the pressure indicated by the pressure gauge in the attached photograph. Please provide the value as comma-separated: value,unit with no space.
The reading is 7,bar
